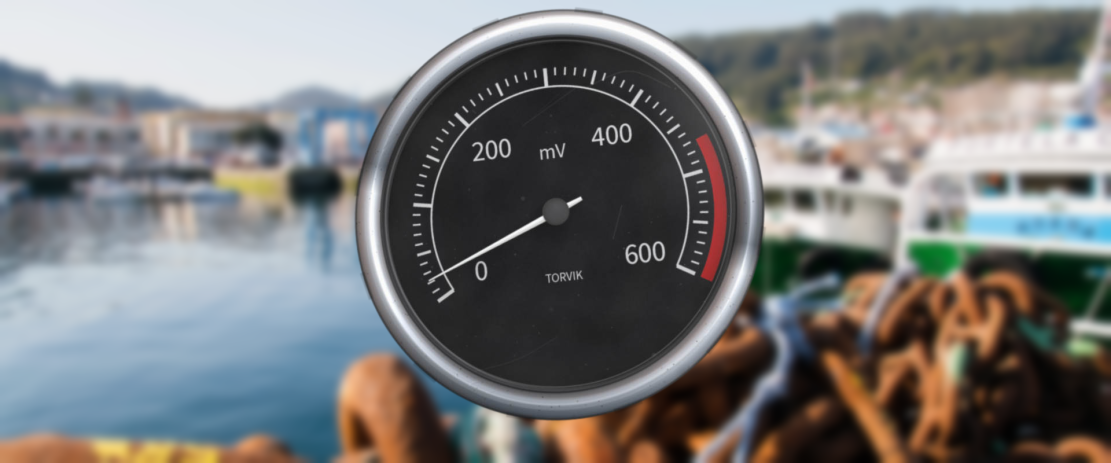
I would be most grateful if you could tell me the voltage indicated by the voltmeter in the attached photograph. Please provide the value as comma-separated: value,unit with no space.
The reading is 20,mV
